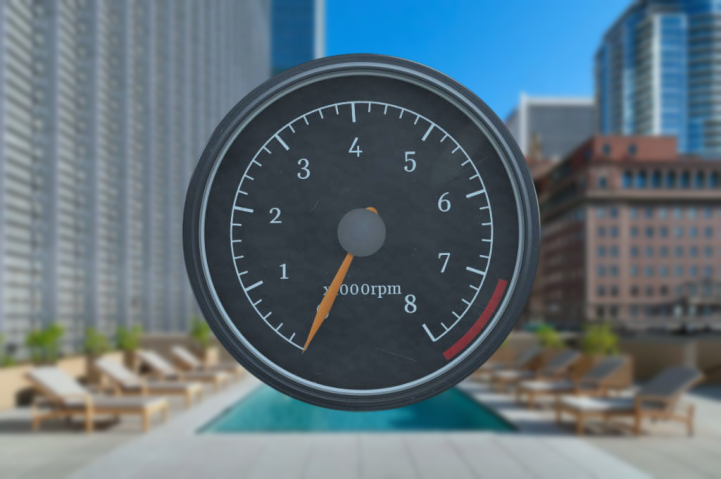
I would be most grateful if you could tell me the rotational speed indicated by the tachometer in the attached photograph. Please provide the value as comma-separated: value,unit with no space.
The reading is 0,rpm
